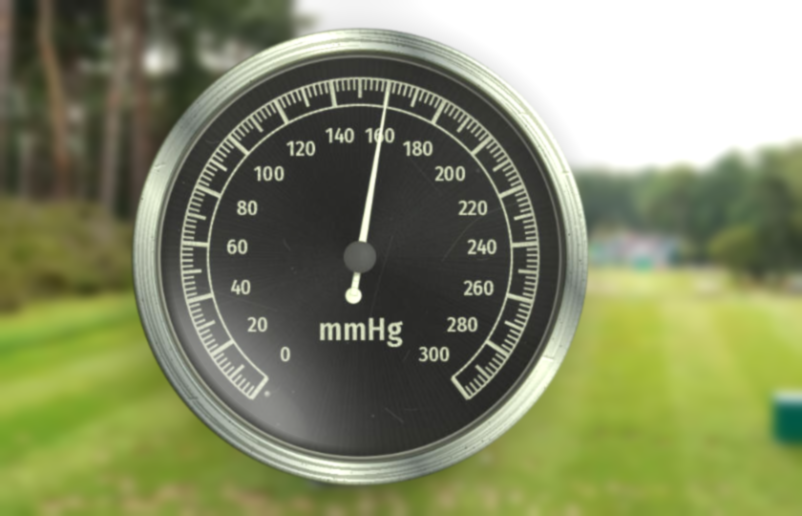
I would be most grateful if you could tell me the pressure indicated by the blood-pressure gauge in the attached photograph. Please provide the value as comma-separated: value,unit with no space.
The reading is 160,mmHg
